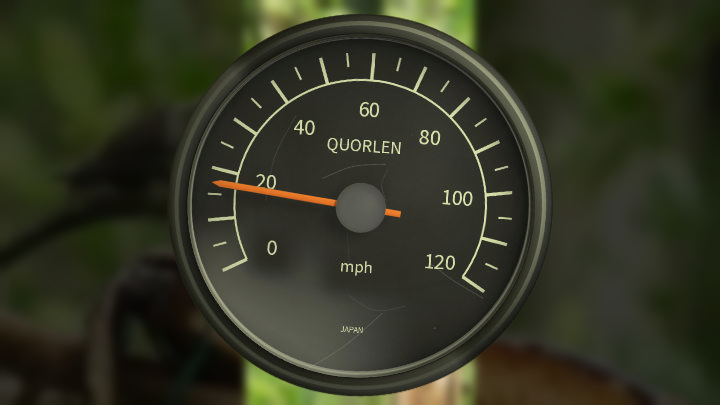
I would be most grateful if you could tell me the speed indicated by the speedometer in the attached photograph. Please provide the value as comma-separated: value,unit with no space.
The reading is 17.5,mph
